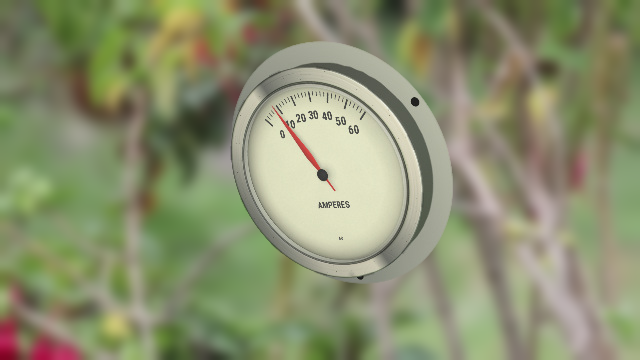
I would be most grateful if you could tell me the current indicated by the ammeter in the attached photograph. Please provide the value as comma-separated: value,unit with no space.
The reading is 10,A
